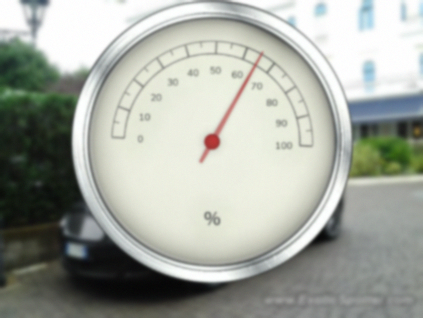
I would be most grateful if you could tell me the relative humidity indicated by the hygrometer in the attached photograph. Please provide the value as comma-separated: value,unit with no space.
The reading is 65,%
